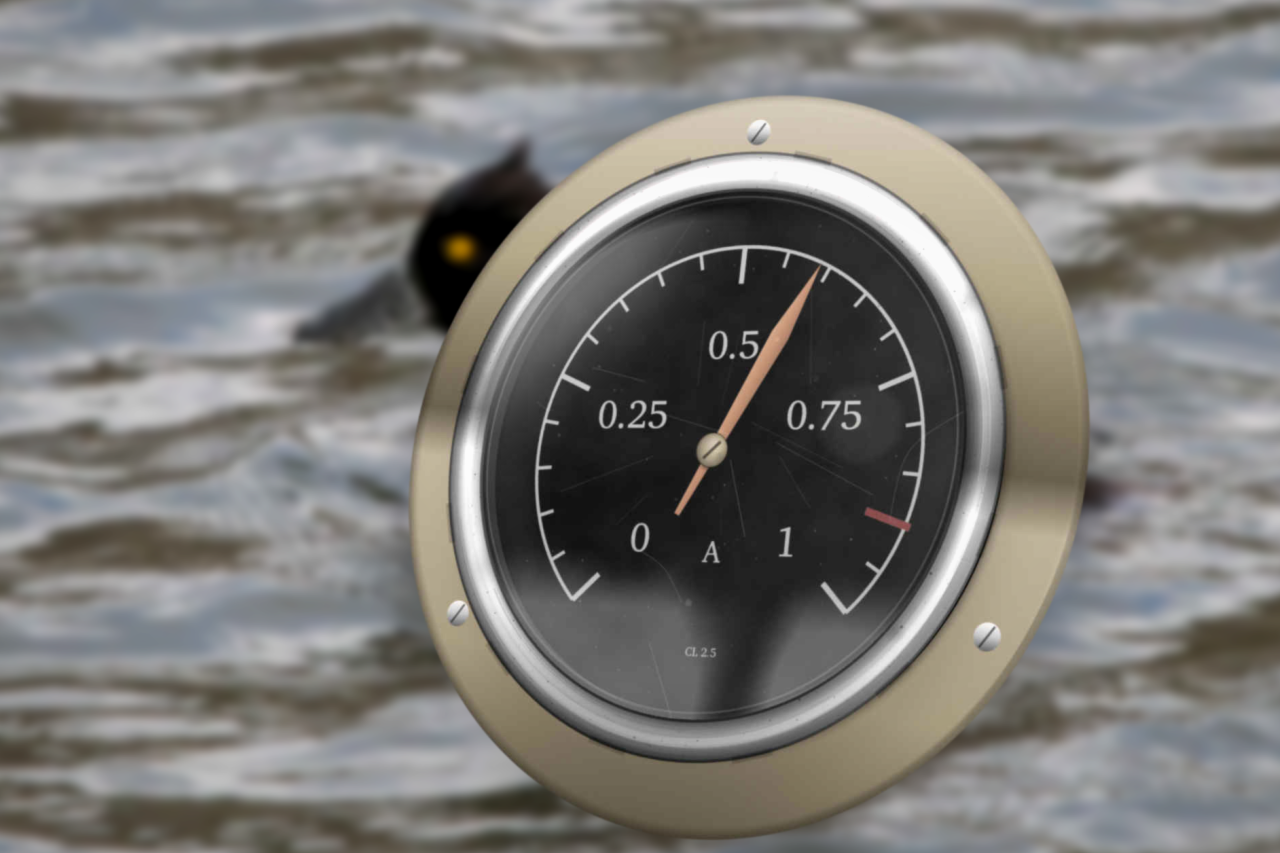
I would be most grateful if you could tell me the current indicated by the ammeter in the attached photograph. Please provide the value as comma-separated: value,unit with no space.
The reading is 0.6,A
